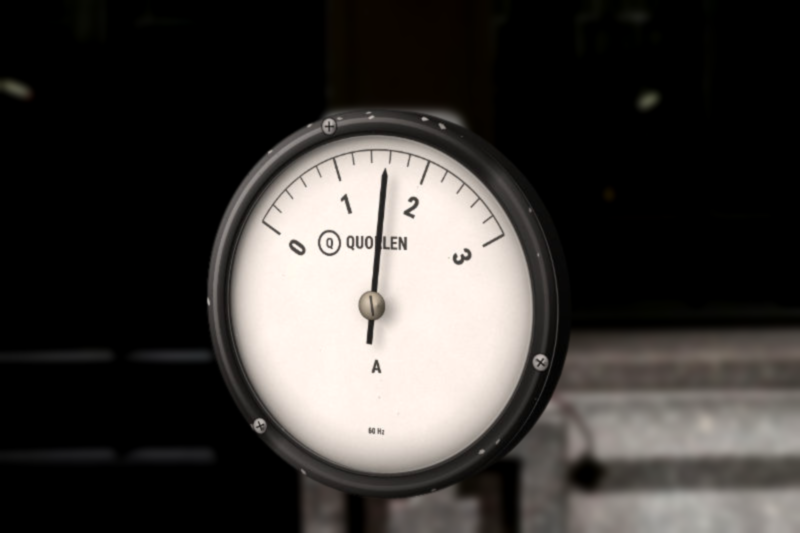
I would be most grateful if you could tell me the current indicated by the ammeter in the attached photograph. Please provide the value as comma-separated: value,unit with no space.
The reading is 1.6,A
